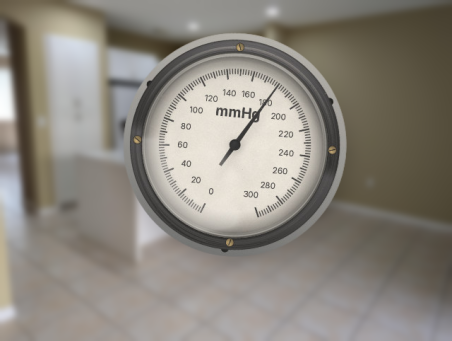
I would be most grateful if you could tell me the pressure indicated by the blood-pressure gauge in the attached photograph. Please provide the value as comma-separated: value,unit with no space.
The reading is 180,mmHg
